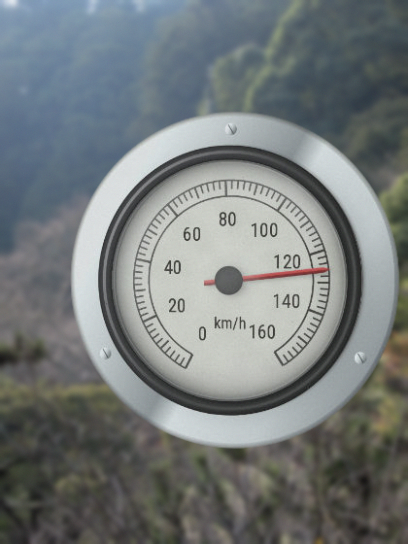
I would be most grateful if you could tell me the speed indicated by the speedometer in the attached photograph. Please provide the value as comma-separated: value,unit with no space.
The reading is 126,km/h
